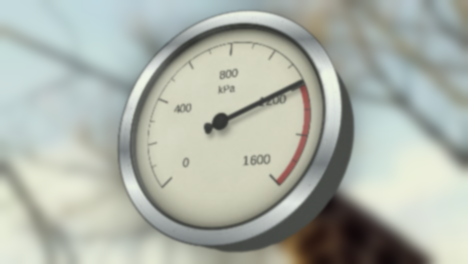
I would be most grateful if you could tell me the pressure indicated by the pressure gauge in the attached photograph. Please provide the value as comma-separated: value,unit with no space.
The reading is 1200,kPa
